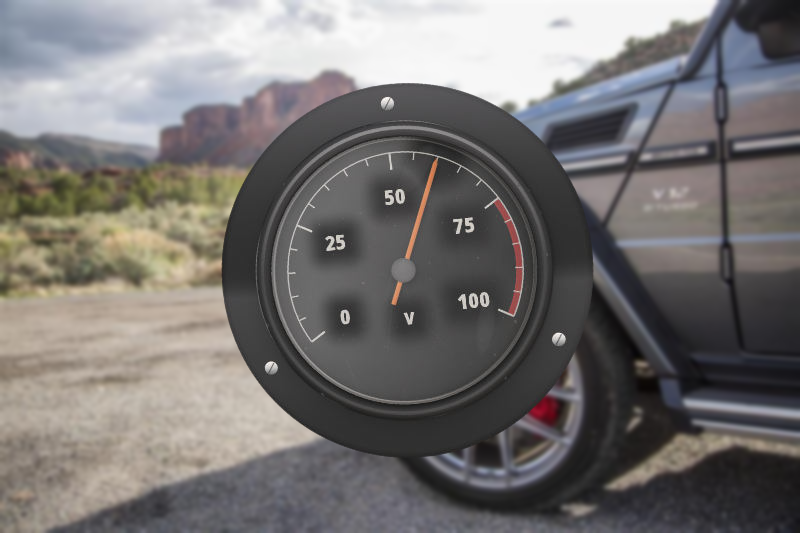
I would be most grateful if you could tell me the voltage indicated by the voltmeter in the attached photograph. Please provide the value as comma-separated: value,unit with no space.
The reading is 60,V
